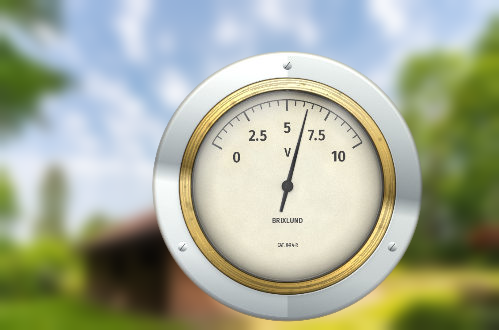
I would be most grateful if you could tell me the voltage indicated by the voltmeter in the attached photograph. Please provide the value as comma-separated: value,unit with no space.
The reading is 6.25,V
